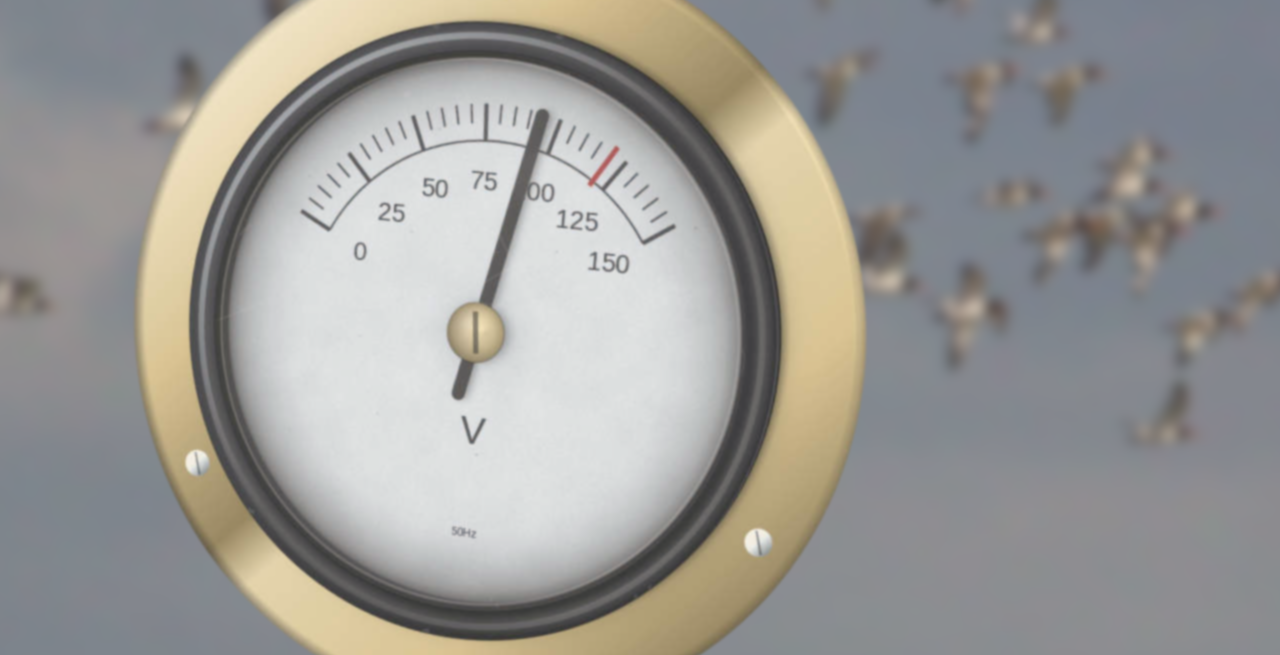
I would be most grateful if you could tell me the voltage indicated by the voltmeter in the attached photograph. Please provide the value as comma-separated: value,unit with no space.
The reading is 95,V
